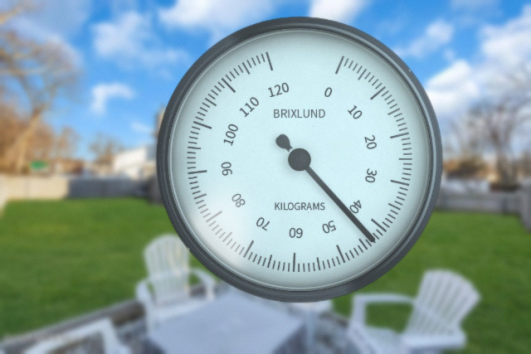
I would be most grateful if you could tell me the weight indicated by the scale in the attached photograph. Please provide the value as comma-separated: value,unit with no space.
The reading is 43,kg
